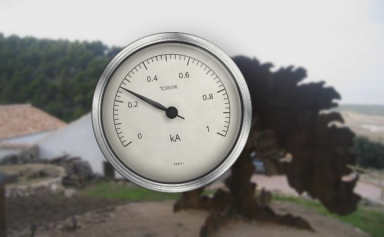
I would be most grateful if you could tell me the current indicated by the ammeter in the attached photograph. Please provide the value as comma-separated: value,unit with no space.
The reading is 0.26,kA
